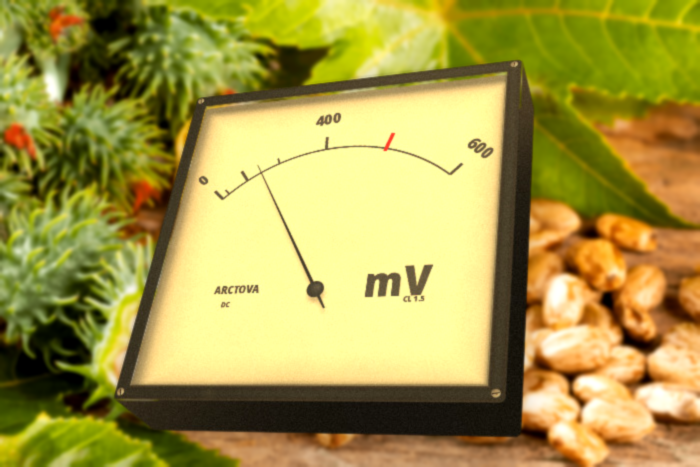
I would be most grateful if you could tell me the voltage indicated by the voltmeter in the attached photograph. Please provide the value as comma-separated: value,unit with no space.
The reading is 250,mV
